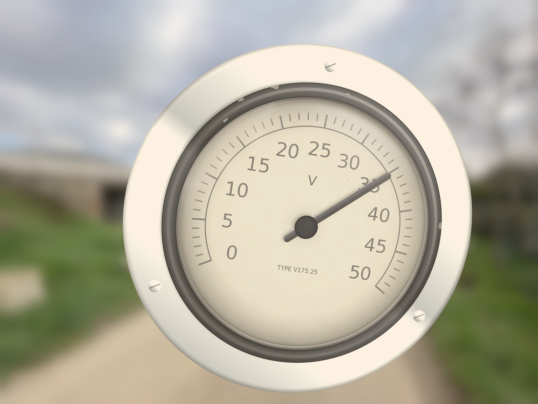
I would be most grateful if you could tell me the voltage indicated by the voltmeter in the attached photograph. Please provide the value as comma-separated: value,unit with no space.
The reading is 35,V
